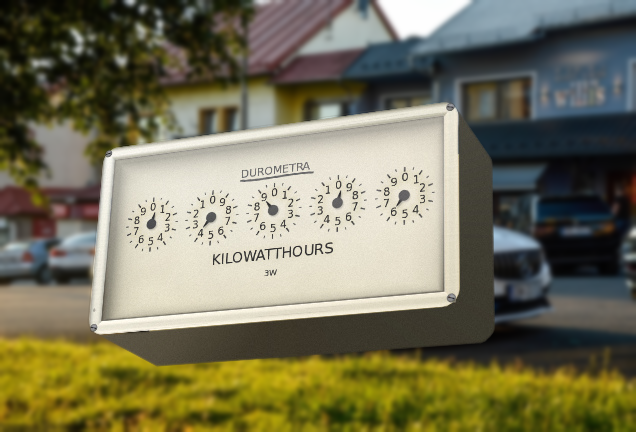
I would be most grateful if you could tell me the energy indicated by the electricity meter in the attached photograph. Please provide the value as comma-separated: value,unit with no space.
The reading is 3896,kWh
